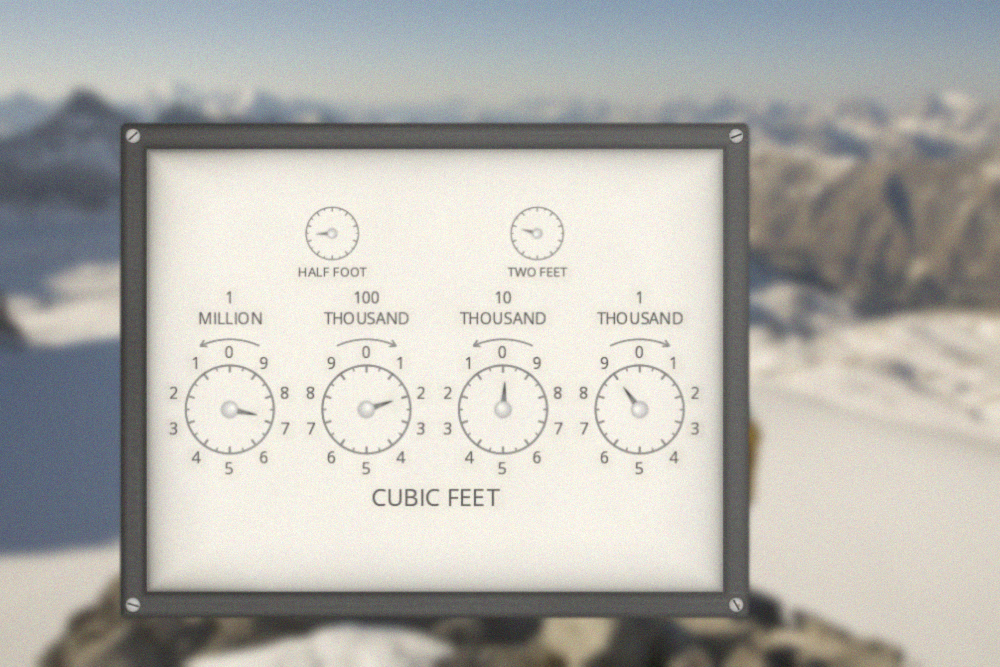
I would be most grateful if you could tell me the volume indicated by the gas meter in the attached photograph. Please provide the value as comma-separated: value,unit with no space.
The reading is 719900,ft³
